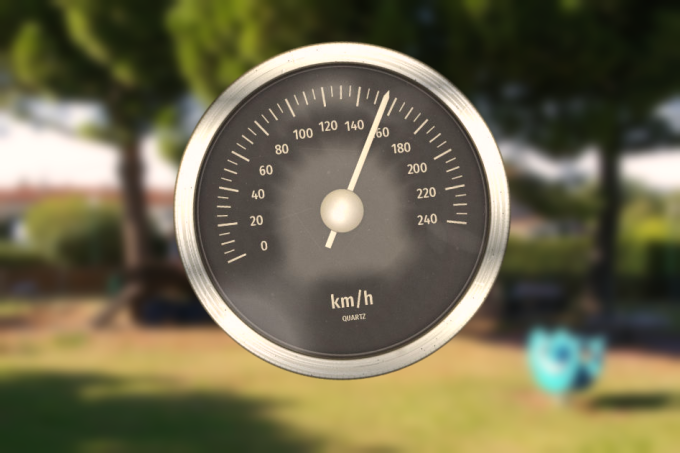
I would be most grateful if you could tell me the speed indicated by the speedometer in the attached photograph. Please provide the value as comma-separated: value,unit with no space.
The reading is 155,km/h
